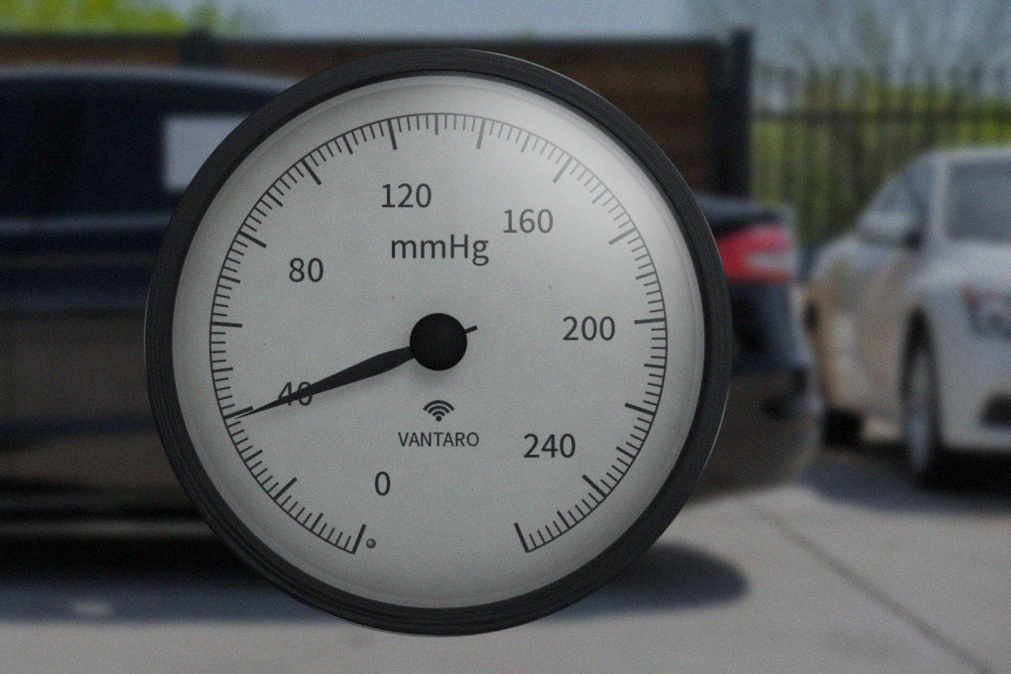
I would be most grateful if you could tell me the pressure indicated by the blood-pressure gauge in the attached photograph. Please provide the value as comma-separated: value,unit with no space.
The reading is 39,mmHg
